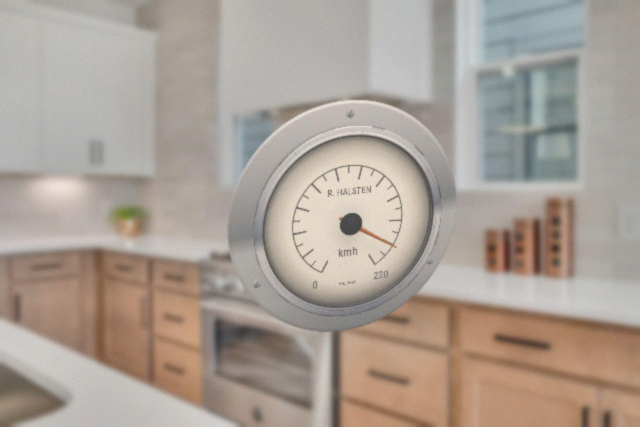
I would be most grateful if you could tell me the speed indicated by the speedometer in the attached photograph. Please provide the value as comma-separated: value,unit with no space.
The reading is 200,km/h
